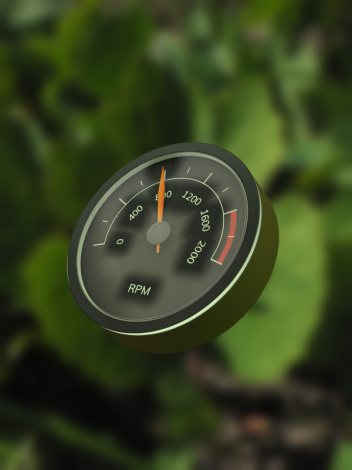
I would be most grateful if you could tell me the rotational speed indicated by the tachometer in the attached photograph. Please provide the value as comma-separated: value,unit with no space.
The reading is 800,rpm
